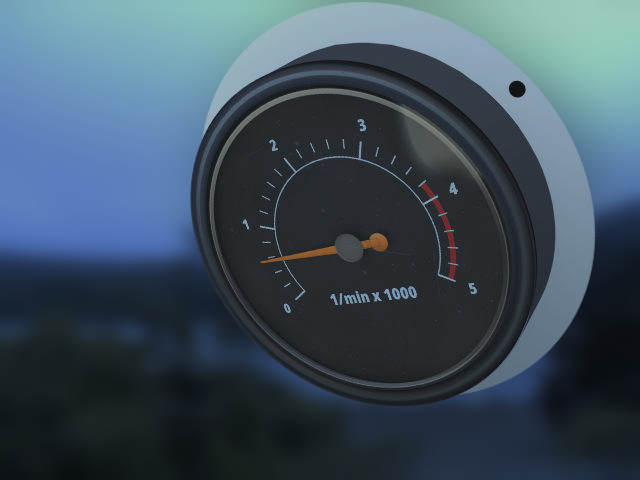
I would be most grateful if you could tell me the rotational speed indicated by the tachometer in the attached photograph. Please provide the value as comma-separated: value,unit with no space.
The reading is 600,rpm
